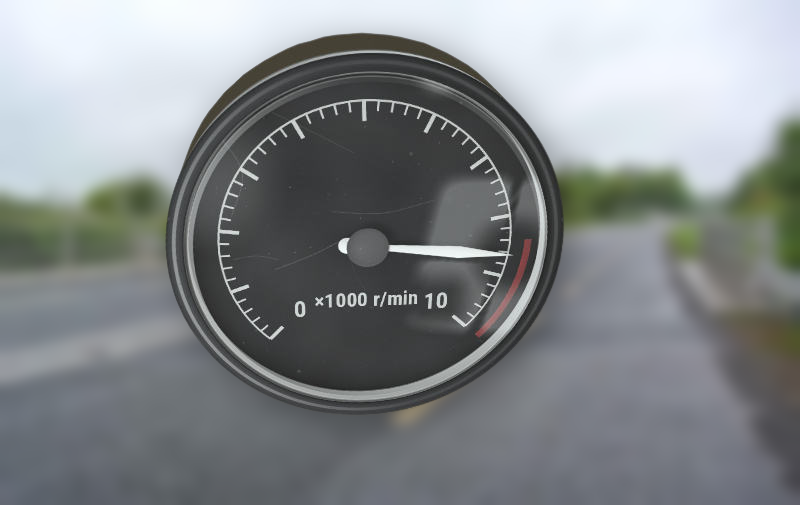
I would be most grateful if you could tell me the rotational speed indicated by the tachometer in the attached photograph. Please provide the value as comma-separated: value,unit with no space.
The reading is 8600,rpm
